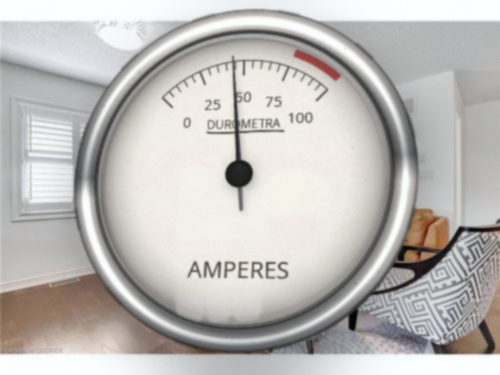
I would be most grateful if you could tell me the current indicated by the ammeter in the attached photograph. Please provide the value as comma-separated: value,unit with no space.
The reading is 45,A
